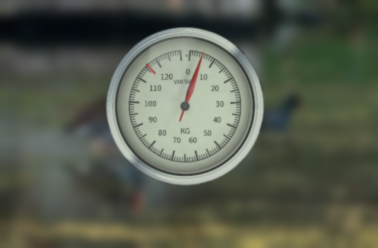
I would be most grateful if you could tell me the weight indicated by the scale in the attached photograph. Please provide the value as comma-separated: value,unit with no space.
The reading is 5,kg
